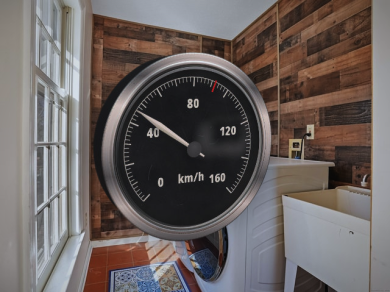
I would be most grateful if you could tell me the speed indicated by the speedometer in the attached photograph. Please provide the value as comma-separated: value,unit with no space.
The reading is 46,km/h
